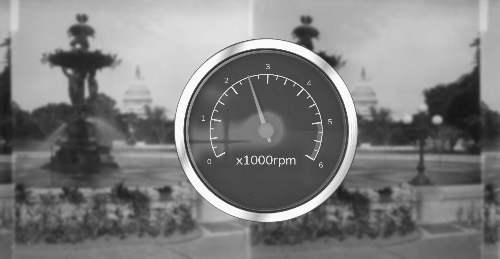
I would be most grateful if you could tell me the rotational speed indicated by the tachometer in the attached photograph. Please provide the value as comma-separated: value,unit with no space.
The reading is 2500,rpm
